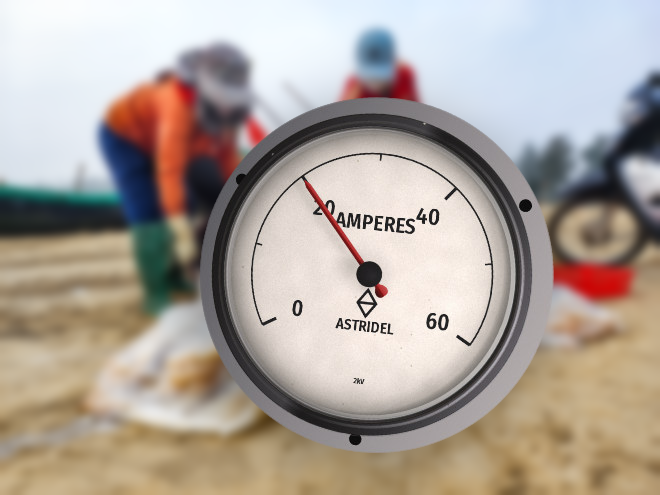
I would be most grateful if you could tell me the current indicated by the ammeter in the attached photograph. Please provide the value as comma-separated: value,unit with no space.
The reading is 20,A
